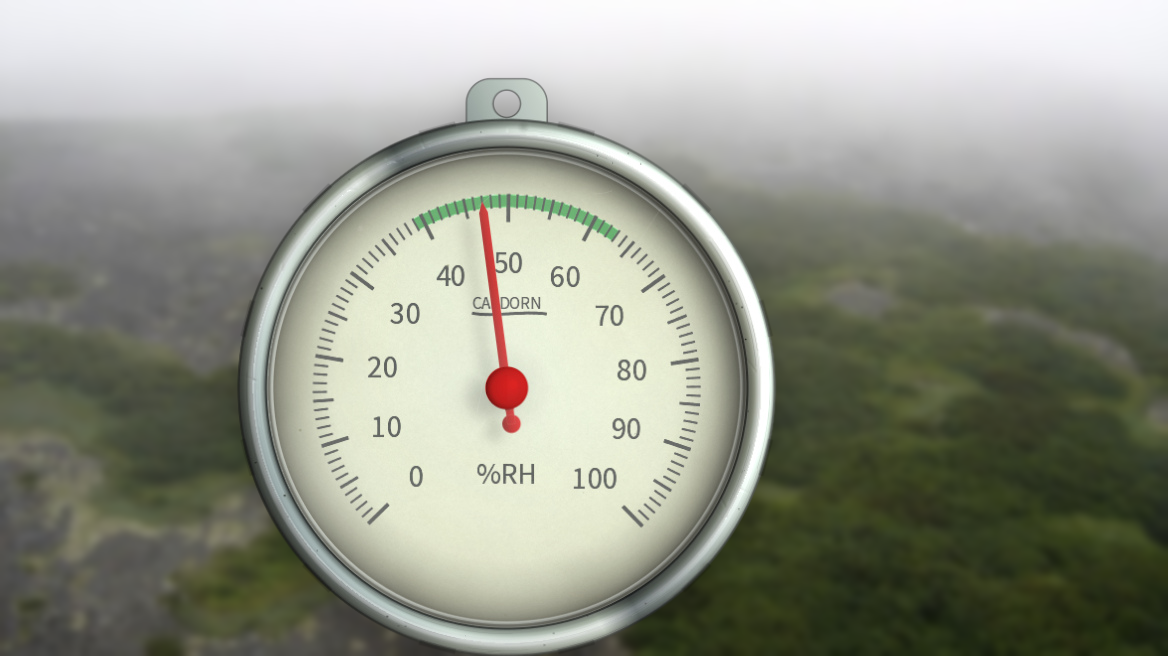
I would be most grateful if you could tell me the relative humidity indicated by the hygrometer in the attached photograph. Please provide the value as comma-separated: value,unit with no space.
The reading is 47,%
